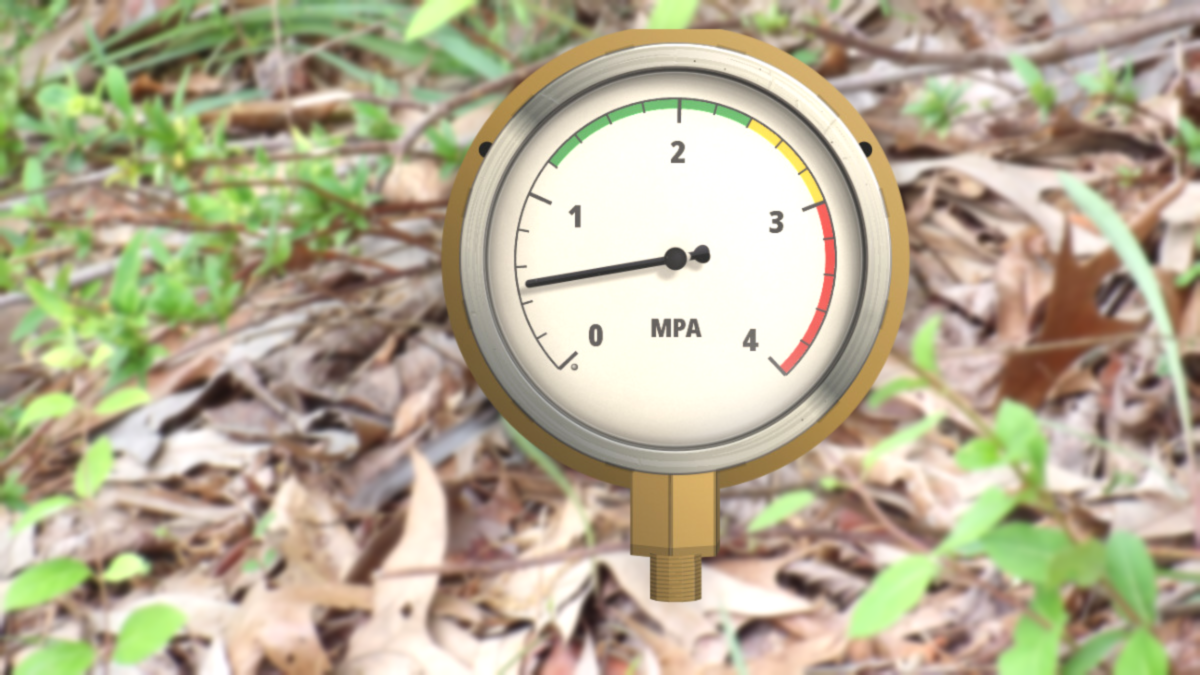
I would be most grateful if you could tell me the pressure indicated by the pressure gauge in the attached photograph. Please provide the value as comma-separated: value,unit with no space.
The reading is 0.5,MPa
